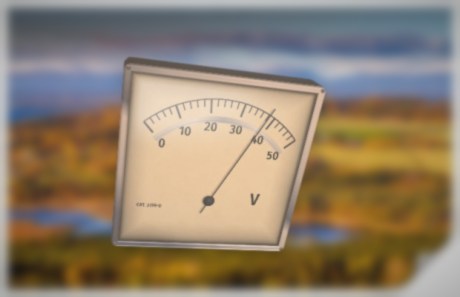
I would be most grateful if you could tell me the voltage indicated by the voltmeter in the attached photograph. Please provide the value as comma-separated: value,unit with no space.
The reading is 38,V
